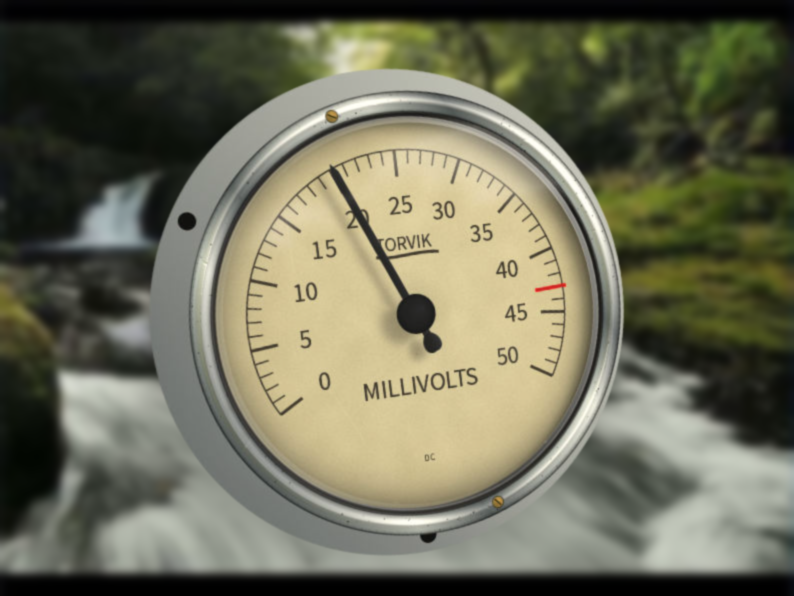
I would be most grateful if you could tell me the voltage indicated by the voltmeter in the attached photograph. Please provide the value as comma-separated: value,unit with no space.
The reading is 20,mV
